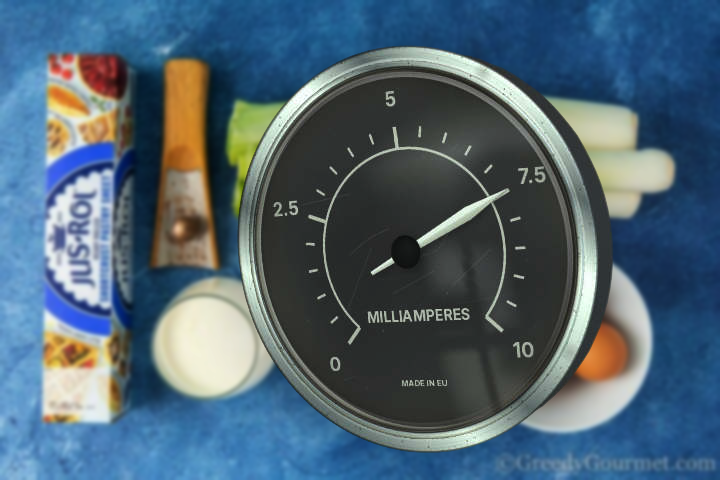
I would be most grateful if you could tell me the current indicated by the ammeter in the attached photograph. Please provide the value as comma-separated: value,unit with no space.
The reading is 7.5,mA
